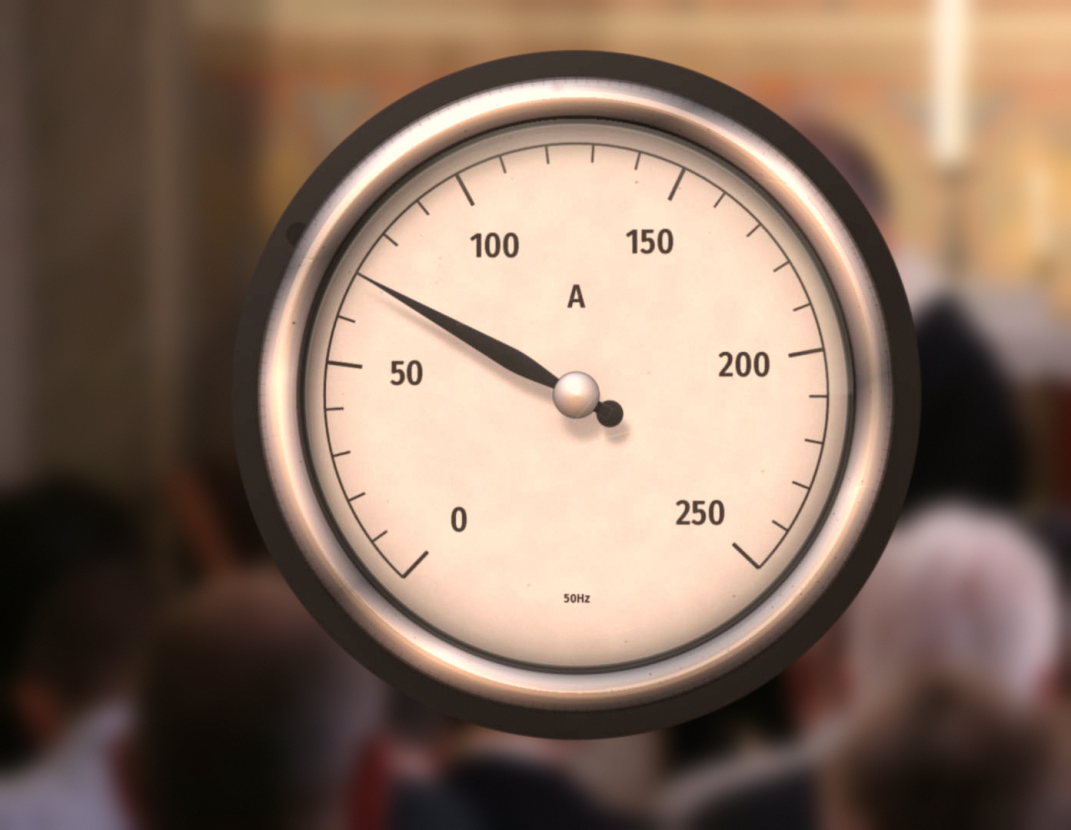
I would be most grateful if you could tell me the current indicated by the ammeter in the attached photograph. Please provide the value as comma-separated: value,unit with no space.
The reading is 70,A
